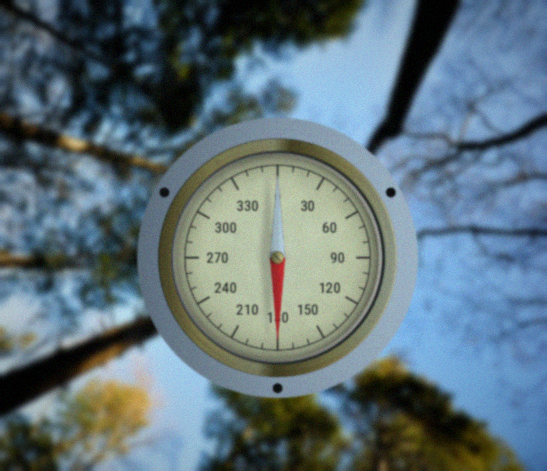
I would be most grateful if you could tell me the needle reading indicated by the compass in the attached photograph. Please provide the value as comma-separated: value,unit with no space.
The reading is 180,°
